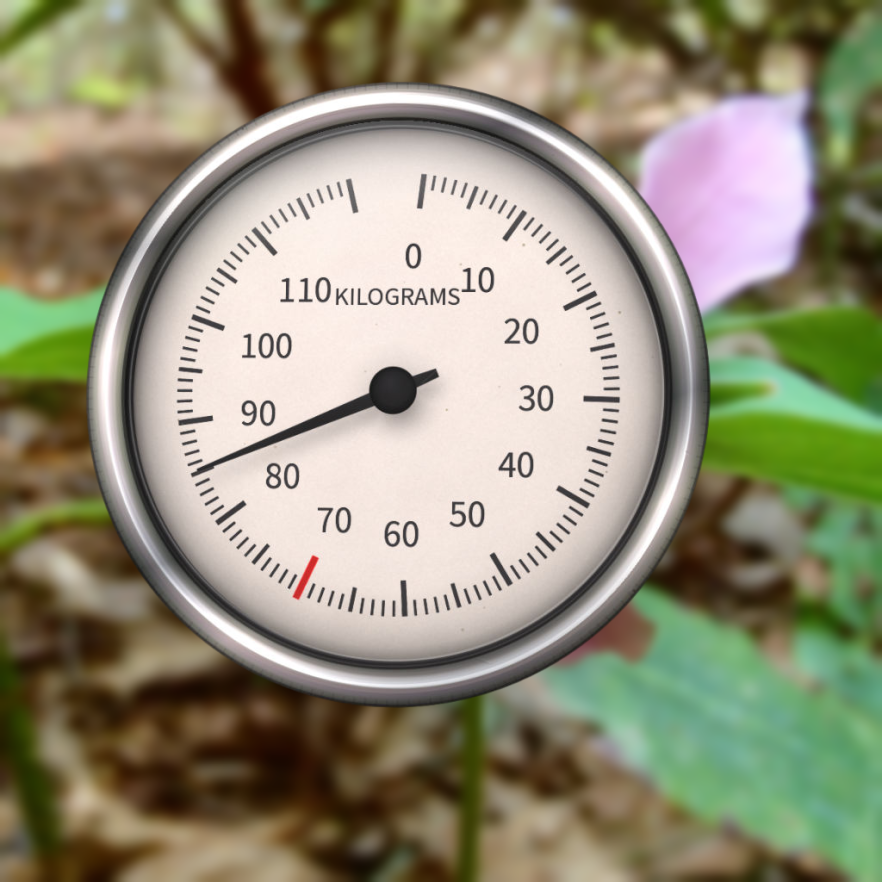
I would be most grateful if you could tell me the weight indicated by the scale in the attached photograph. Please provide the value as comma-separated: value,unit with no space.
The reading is 85,kg
